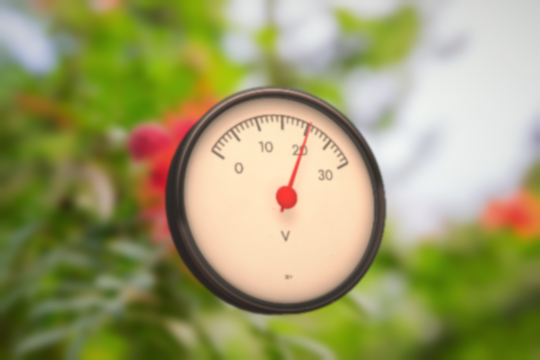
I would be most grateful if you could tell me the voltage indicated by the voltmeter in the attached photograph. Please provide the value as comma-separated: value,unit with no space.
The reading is 20,V
